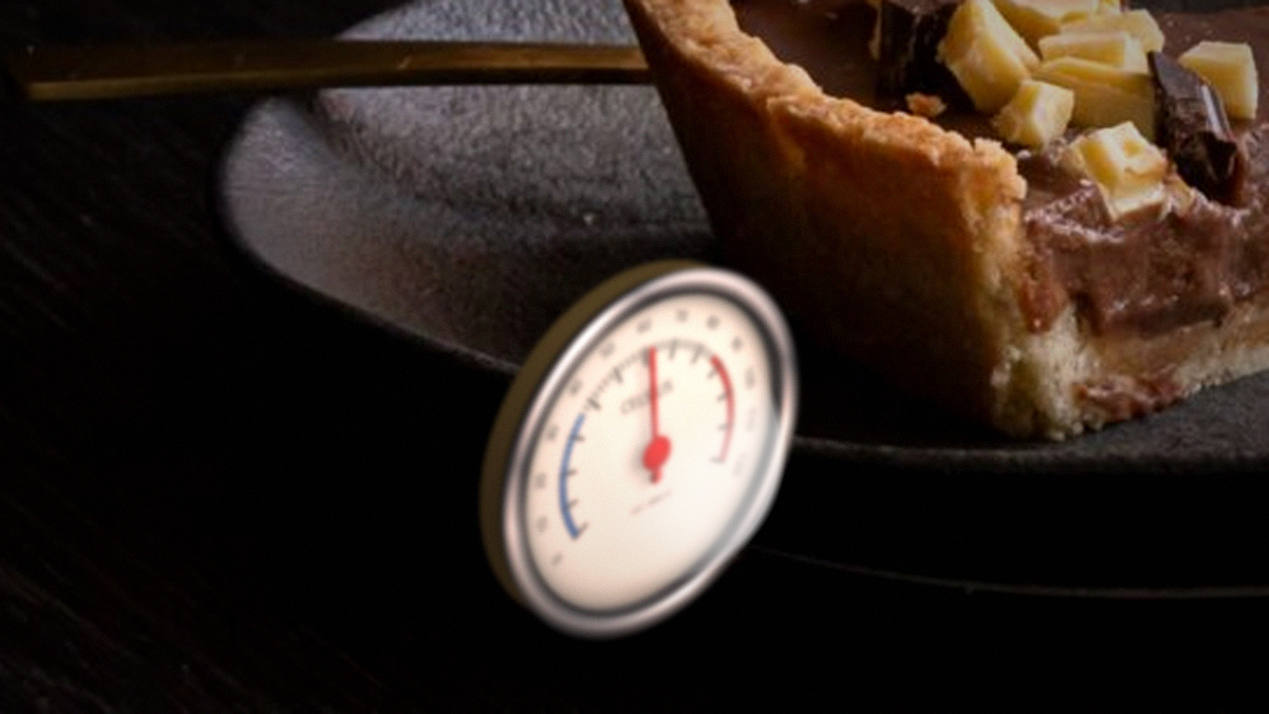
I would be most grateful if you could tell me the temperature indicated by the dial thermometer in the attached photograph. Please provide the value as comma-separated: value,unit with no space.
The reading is 60,°C
